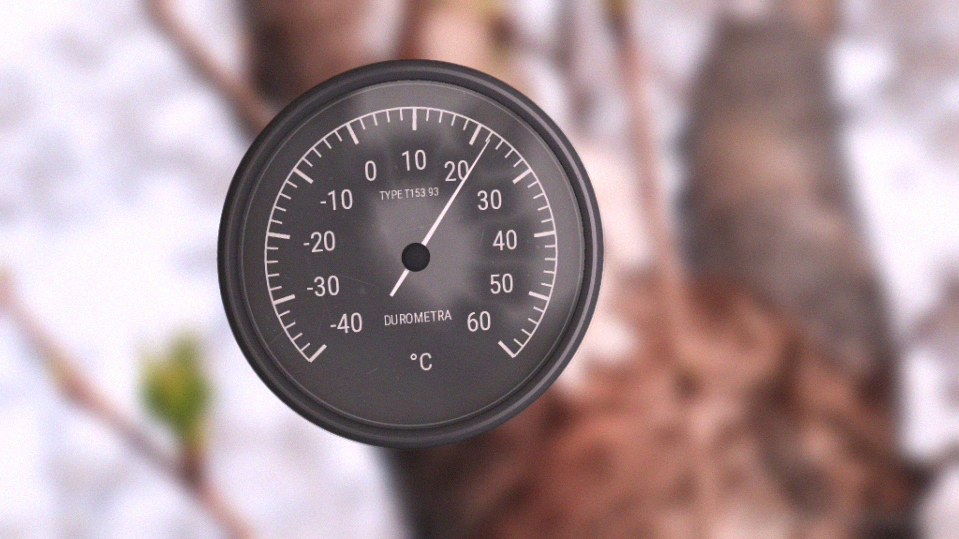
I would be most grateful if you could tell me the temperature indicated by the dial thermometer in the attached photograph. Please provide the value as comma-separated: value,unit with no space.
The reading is 22,°C
